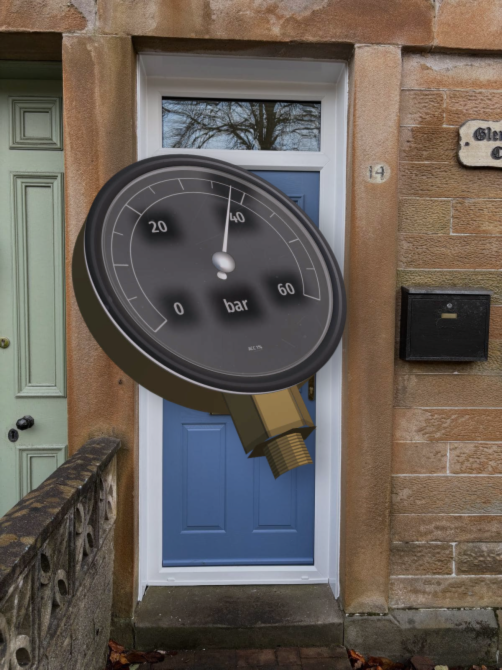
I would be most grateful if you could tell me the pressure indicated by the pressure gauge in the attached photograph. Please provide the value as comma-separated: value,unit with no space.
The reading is 37.5,bar
